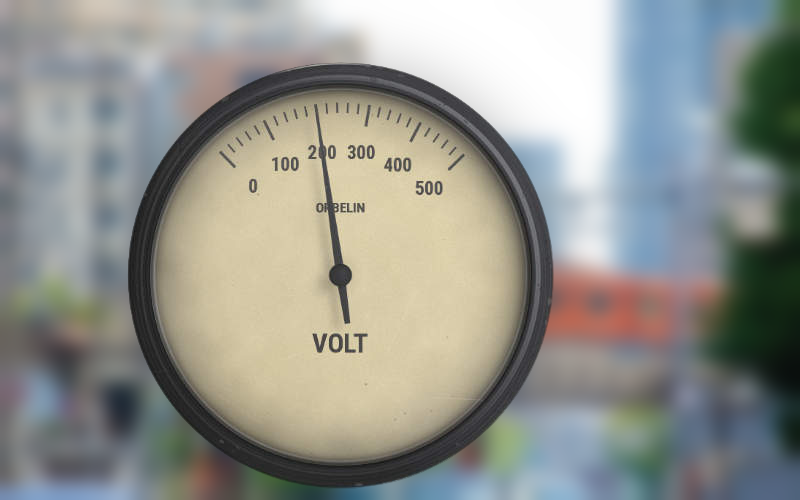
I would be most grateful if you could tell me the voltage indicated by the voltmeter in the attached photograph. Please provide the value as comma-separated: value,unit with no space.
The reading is 200,V
